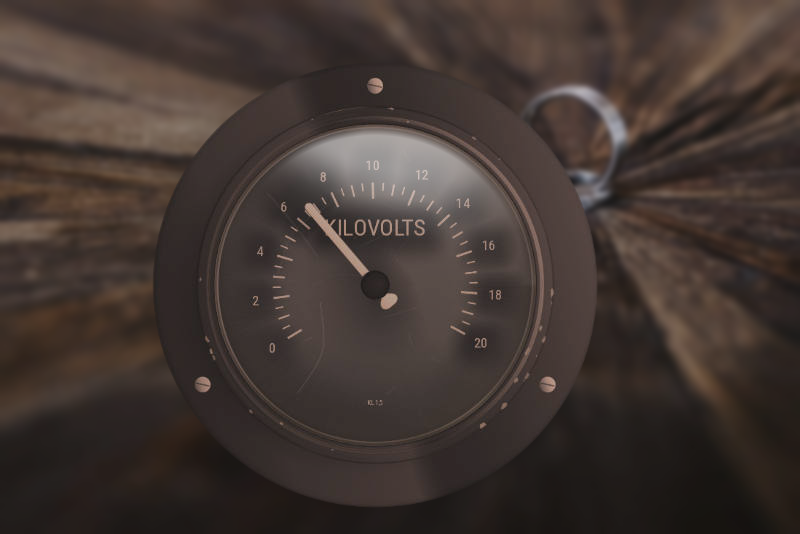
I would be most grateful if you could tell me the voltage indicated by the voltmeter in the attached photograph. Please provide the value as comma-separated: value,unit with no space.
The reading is 6.75,kV
